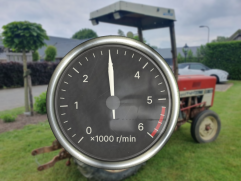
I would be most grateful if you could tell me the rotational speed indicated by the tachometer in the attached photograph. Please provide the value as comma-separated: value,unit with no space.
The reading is 3000,rpm
